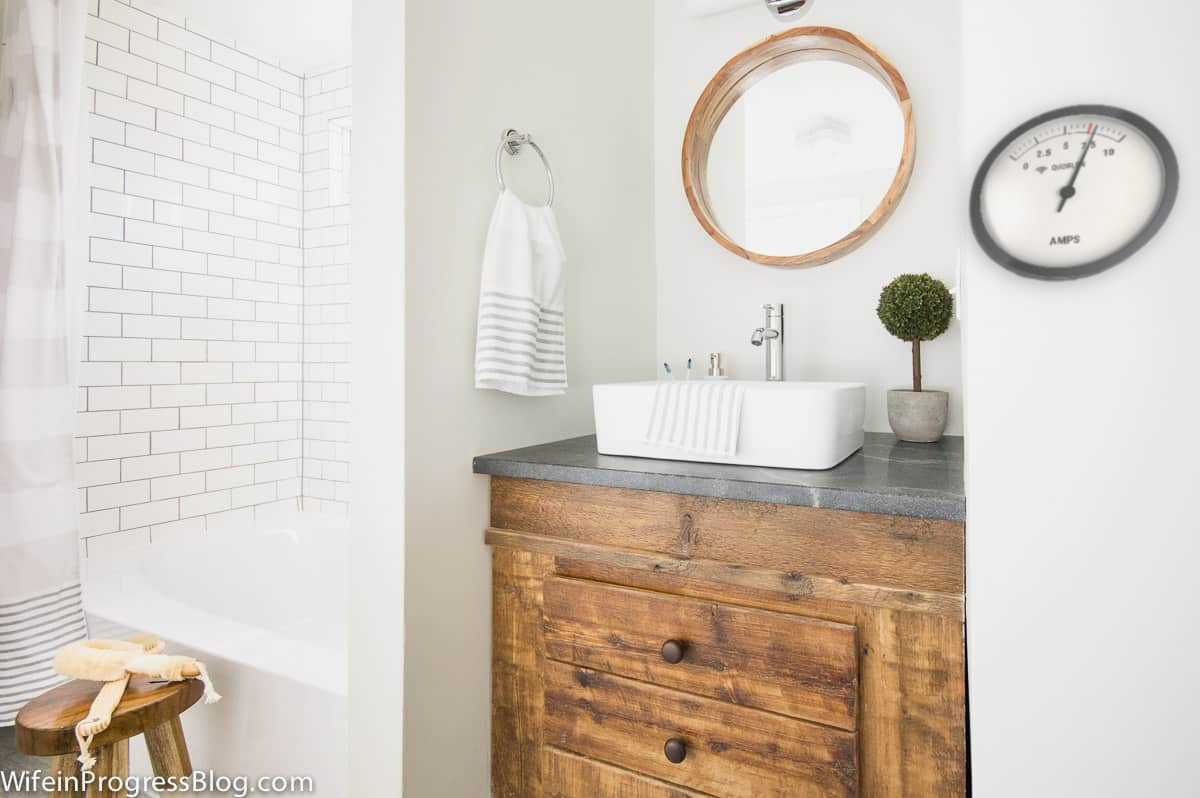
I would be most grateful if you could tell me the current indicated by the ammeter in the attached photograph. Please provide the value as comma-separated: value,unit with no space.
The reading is 7.5,A
